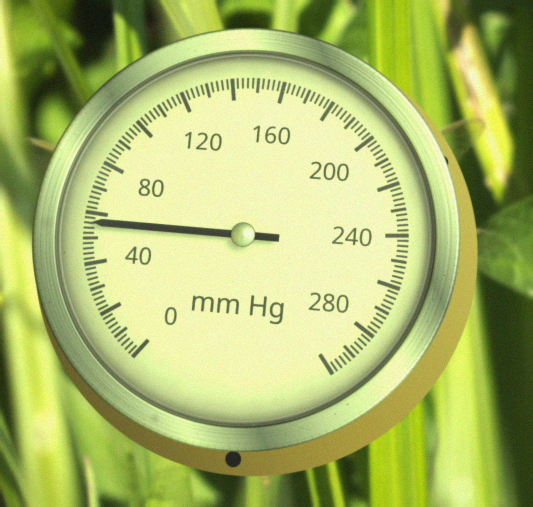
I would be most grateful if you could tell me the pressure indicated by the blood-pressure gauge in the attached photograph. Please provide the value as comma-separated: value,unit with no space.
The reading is 56,mmHg
